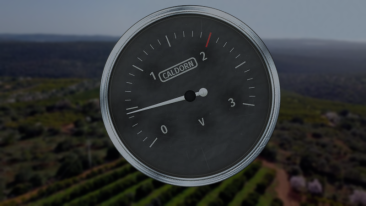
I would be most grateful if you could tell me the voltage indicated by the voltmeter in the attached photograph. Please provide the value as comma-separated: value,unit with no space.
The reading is 0.45,V
